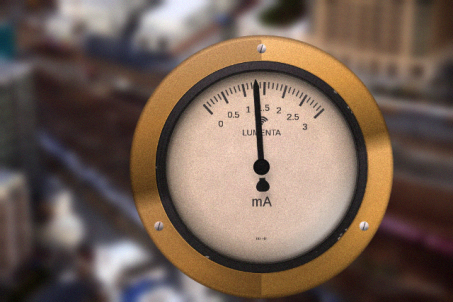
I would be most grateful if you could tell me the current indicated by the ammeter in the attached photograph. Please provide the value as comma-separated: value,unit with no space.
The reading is 1.3,mA
